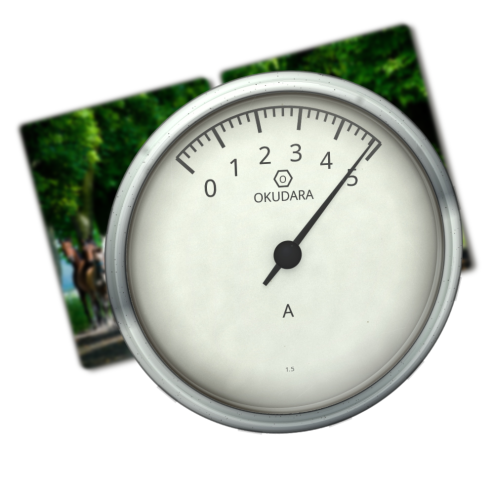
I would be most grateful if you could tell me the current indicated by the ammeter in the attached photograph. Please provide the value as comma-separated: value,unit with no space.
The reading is 4.8,A
